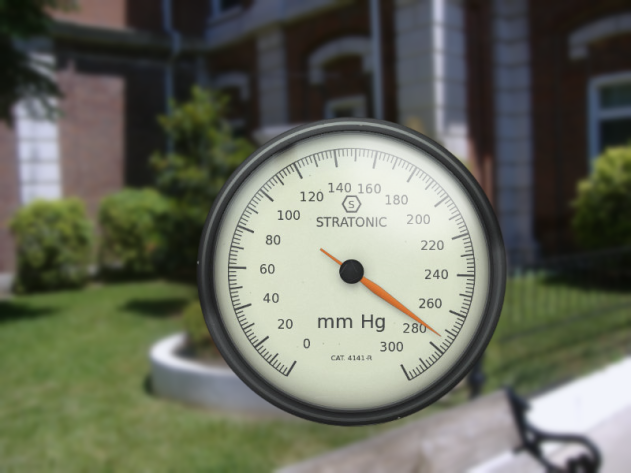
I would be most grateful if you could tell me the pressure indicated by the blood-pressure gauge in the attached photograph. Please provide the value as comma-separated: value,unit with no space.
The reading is 274,mmHg
